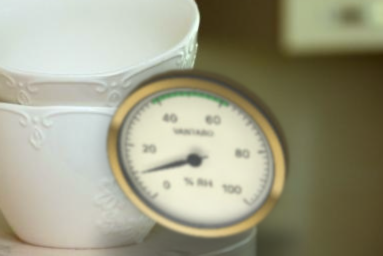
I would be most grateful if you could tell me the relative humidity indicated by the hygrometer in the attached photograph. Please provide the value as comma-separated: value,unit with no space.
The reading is 10,%
